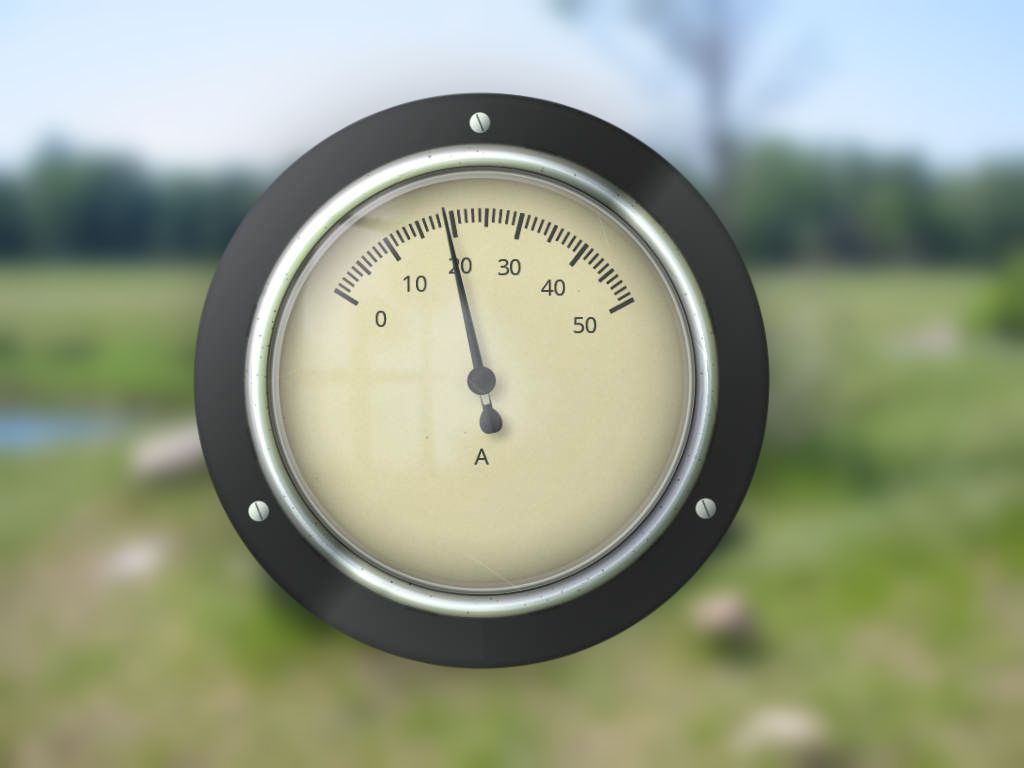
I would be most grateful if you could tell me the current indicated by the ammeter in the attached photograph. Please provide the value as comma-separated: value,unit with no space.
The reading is 19,A
